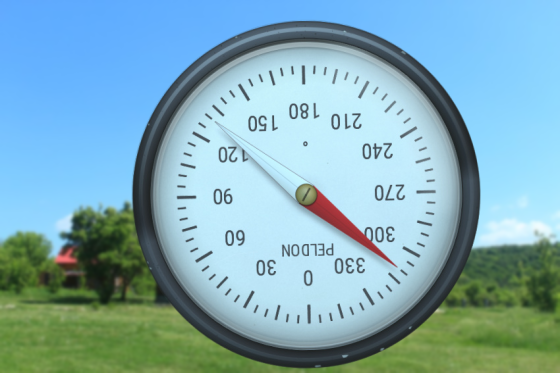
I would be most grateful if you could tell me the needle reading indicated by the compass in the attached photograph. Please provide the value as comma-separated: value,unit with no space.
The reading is 310,°
